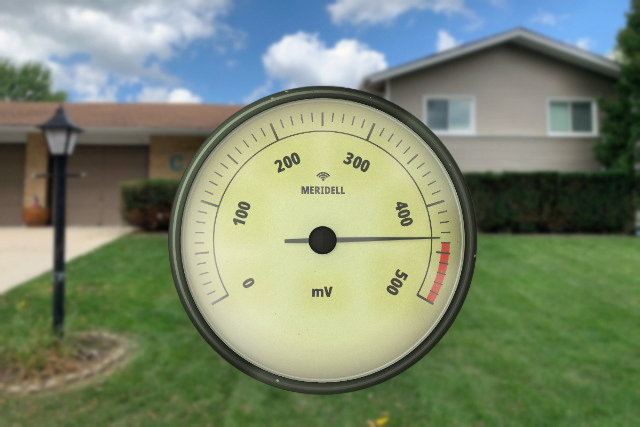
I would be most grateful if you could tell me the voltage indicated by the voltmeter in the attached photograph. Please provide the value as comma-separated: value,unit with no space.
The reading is 435,mV
